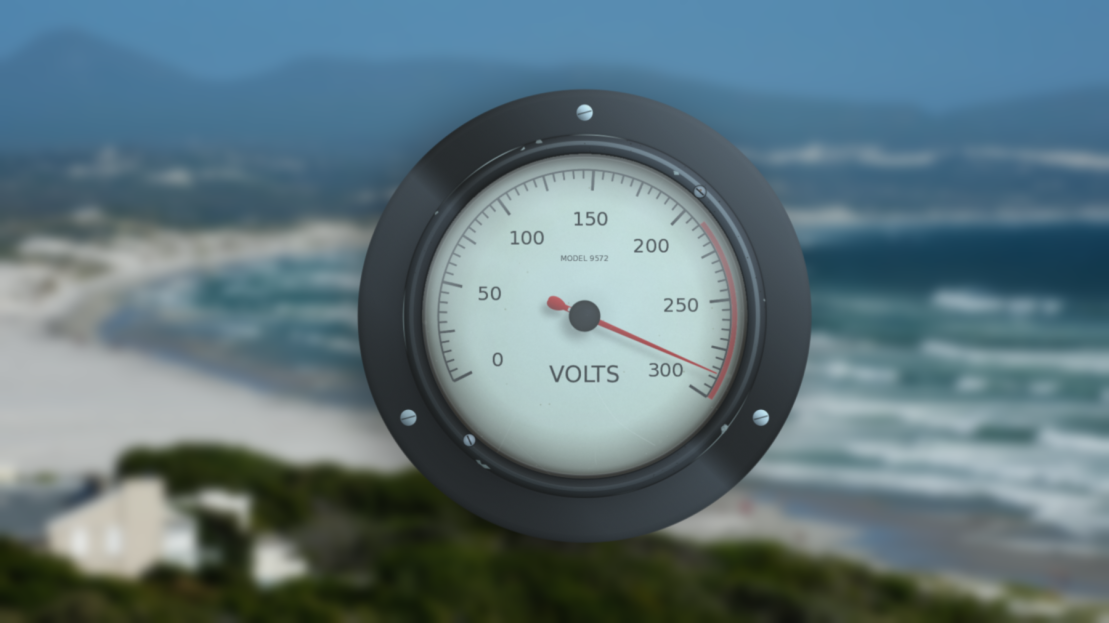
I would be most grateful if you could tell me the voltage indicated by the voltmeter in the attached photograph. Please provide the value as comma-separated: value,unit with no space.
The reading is 287.5,V
